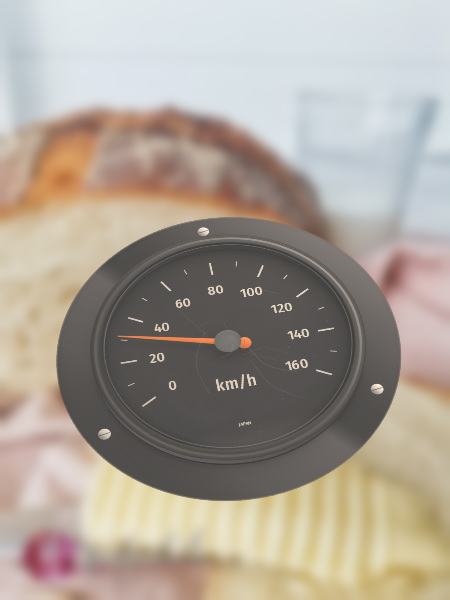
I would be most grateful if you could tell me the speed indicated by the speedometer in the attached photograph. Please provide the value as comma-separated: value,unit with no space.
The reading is 30,km/h
